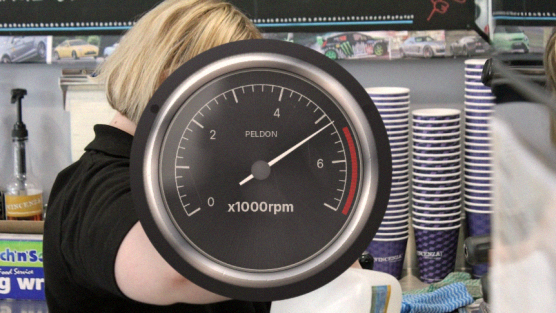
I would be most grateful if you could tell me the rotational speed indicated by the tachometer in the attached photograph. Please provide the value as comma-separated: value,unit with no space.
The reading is 5200,rpm
